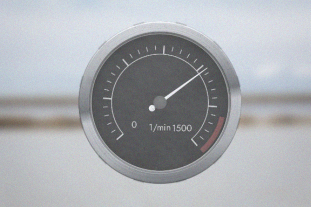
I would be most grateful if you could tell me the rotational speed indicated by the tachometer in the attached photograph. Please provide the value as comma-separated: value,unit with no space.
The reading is 1025,rpm
